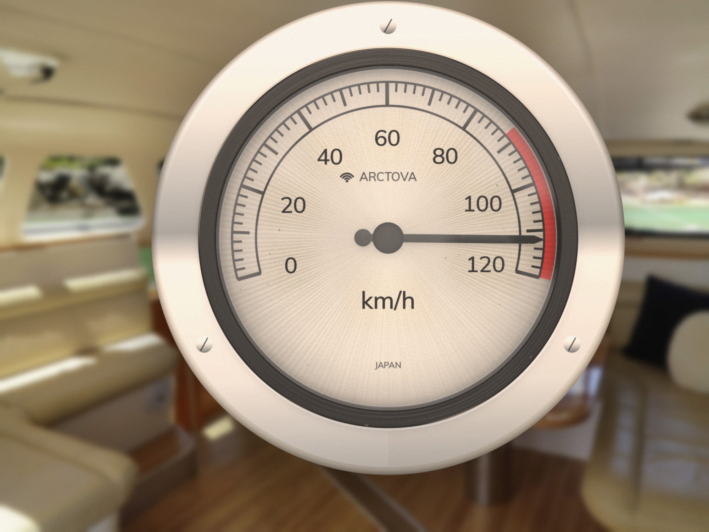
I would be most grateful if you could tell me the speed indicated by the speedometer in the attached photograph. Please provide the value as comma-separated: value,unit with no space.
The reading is 112,km/h
